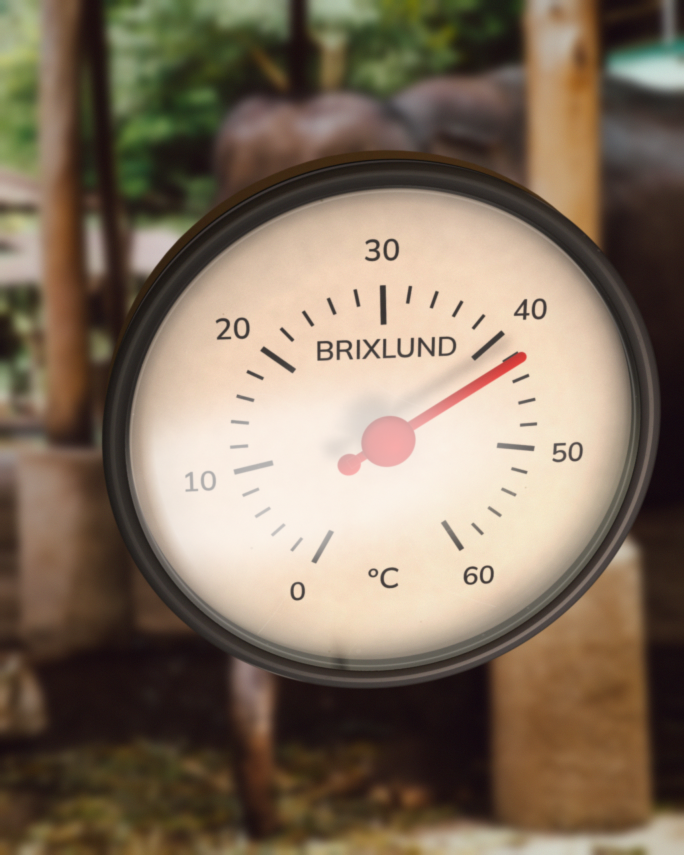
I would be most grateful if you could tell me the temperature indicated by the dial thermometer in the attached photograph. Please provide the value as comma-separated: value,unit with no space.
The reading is 42,°C
